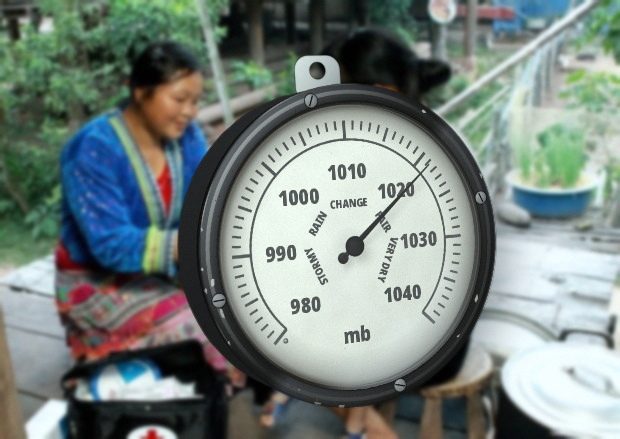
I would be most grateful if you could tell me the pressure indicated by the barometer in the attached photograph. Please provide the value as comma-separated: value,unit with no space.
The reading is 1021,mbar
